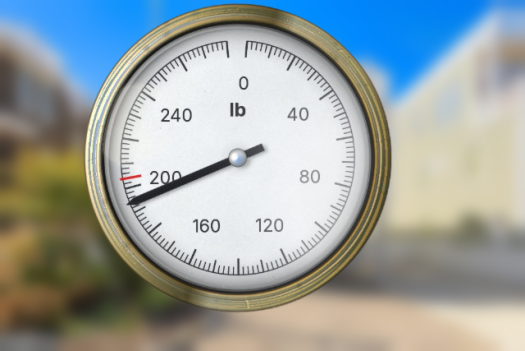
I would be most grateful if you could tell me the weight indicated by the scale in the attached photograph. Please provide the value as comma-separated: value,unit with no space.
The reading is 194,lb
